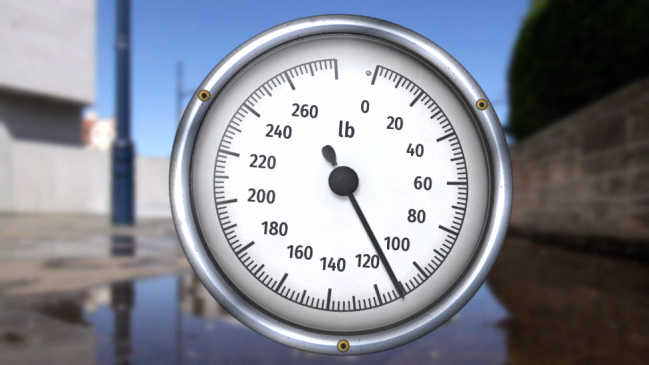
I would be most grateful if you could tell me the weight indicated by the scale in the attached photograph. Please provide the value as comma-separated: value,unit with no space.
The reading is 112,lb
